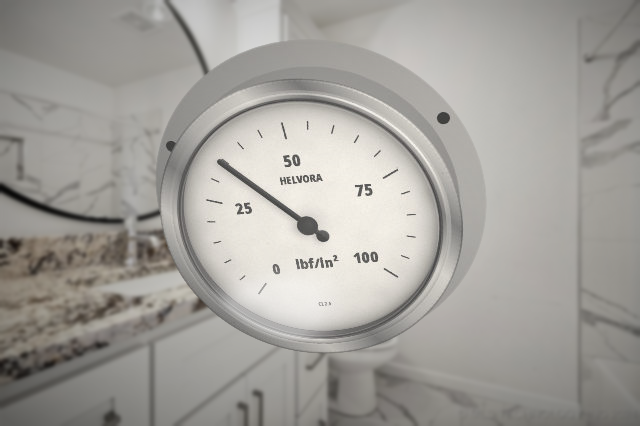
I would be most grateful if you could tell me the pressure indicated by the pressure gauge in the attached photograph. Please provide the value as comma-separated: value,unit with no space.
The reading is 35,psi
